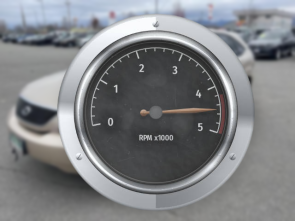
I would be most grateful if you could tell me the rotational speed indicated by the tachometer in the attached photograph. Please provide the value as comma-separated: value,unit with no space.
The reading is 4500,rpm
